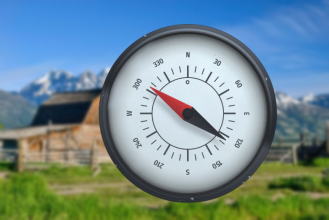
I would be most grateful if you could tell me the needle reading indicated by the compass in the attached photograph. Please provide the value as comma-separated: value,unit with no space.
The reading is 305,°
